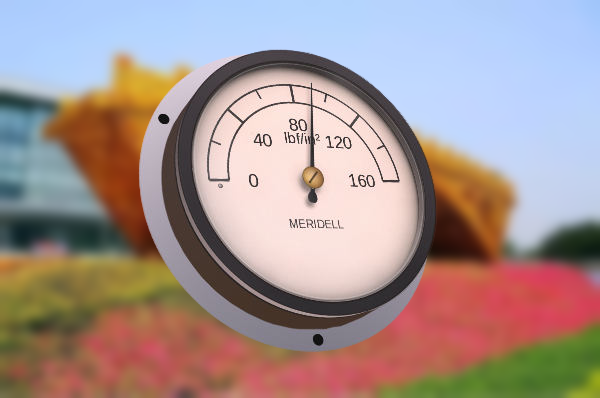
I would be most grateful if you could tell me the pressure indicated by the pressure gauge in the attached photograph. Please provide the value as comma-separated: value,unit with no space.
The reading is 90,psi
